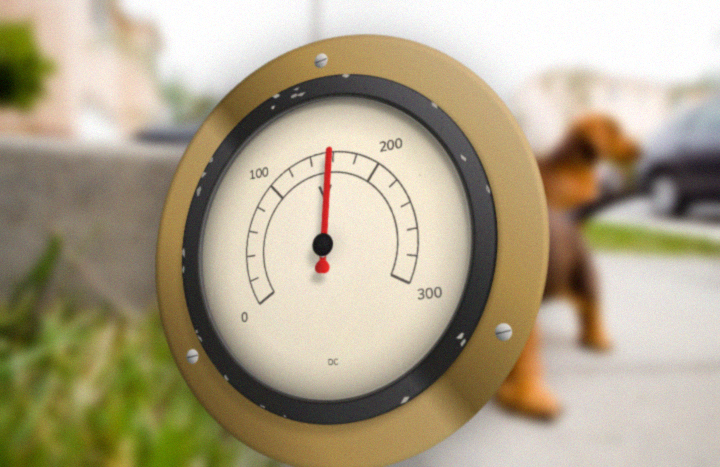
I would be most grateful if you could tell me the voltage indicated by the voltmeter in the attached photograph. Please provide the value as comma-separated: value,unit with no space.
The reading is 160,V
